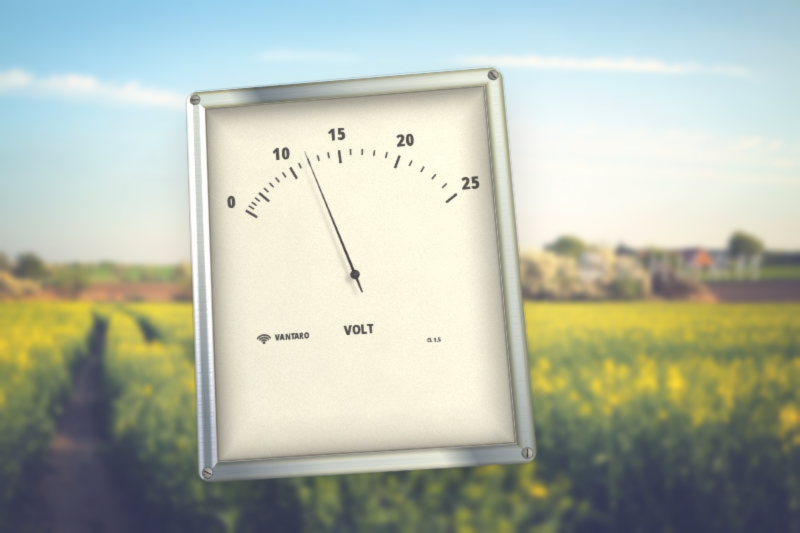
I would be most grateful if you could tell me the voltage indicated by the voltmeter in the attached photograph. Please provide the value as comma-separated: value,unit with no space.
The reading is 12,V
